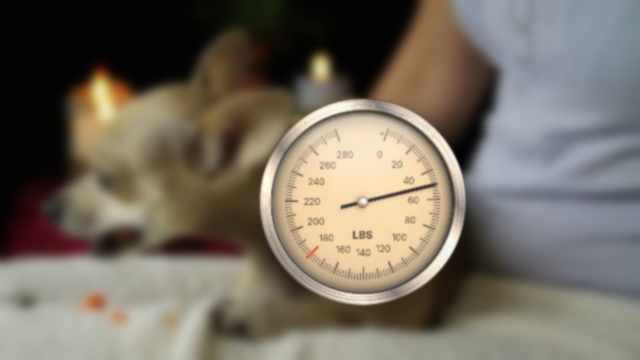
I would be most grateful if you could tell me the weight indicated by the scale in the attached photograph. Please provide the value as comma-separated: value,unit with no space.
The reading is 50,lb
